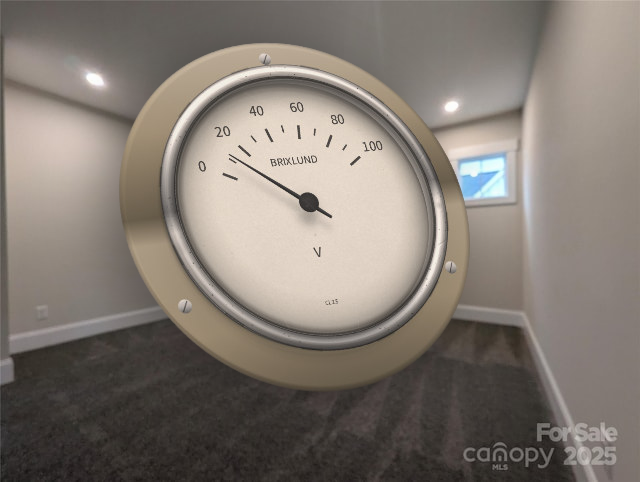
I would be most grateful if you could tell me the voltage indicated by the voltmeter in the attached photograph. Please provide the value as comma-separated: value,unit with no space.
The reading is 10,V
